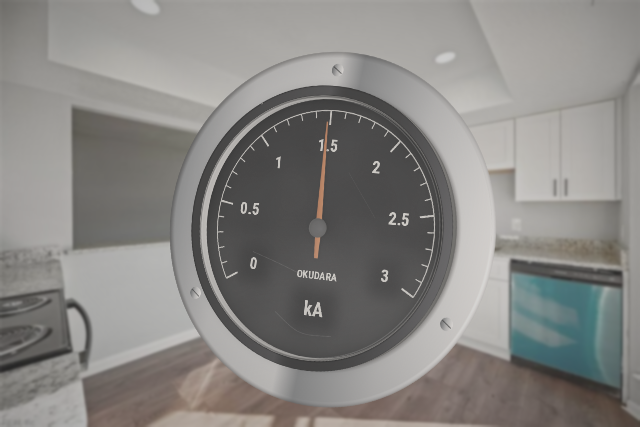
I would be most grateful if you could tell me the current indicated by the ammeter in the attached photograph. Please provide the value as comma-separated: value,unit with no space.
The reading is 1.5,kA
